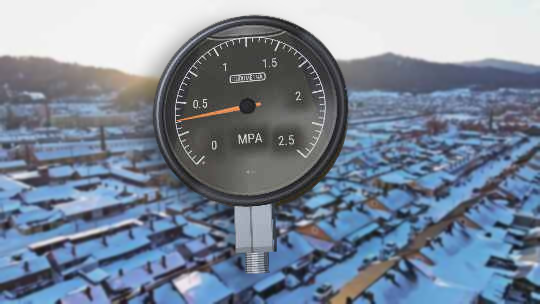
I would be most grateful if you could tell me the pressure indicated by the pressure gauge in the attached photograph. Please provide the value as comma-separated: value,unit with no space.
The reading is 0.35,MPa
